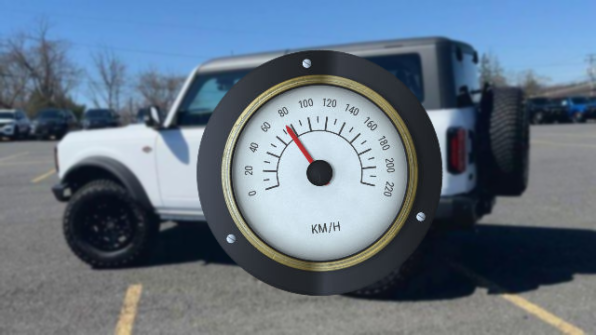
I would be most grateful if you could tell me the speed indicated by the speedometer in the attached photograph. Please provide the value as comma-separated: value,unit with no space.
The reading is 75,km/h
